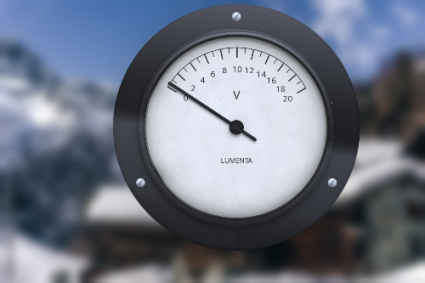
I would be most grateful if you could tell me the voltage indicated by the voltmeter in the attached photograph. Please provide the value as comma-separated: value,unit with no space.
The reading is 0.5,V
